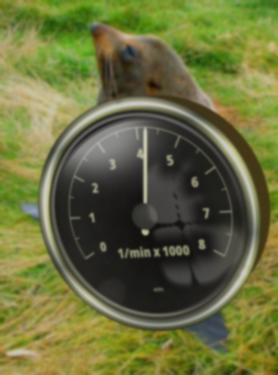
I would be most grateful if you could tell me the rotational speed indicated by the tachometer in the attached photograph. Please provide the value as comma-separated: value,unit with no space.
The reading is 4250,rpm
